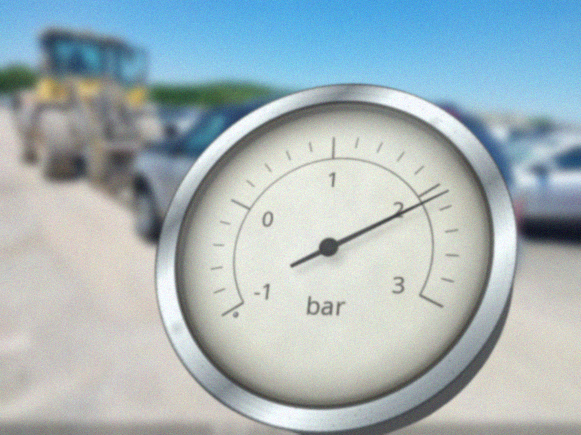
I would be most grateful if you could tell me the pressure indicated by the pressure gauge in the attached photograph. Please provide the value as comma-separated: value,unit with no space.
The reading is 2.1,bar
